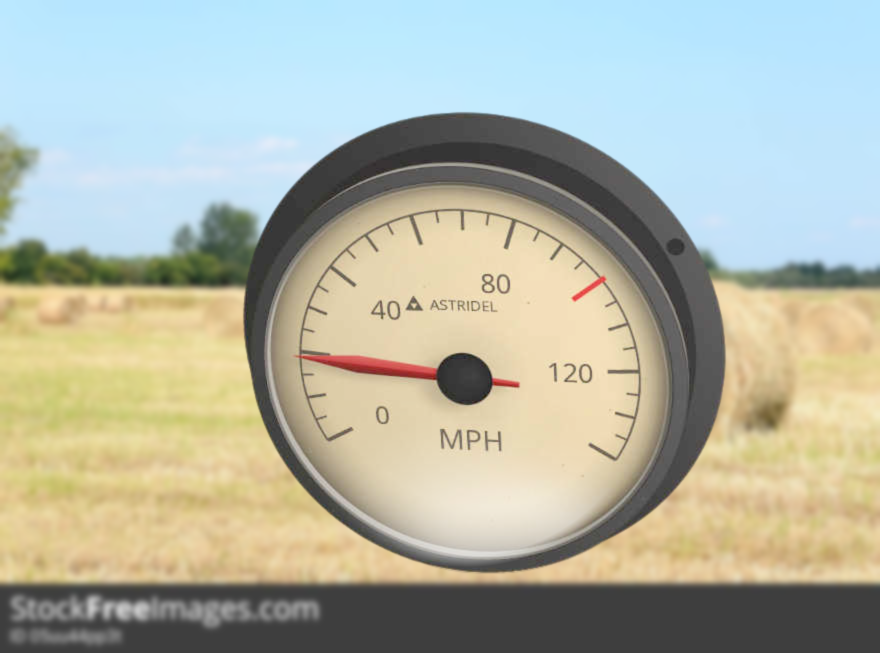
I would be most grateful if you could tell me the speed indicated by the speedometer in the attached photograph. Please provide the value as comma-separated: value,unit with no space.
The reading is 20,mph
